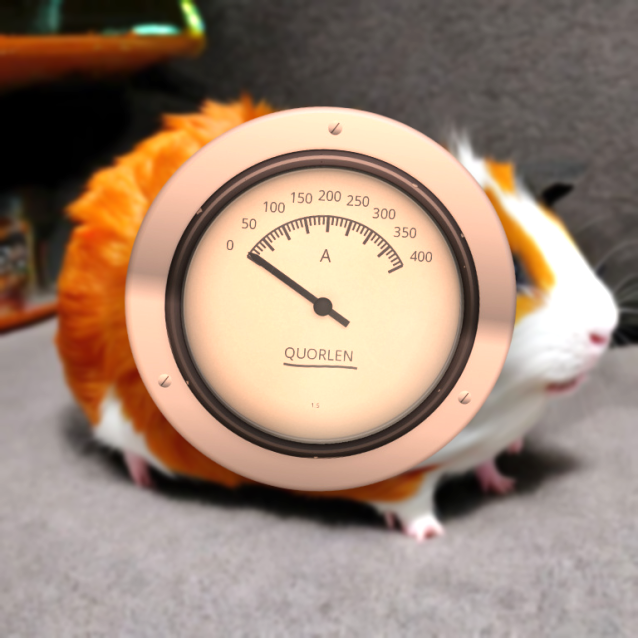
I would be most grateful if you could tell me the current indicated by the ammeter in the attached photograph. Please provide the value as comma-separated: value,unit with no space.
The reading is 10,A
